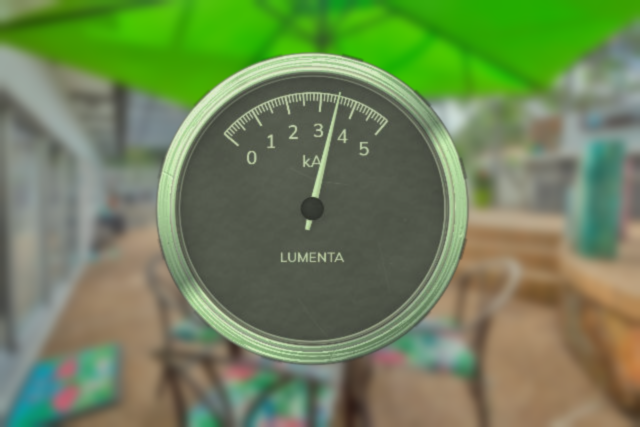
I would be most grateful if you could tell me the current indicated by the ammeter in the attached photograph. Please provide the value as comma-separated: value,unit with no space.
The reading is 3.5,kA
